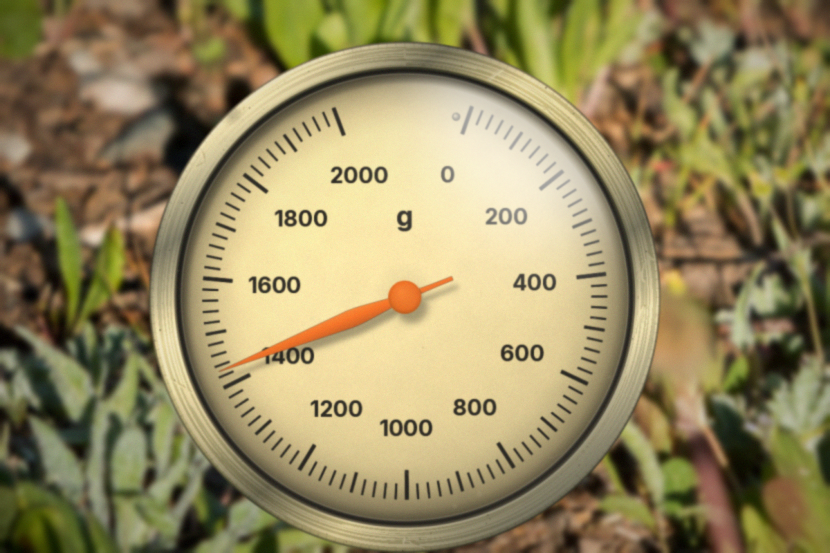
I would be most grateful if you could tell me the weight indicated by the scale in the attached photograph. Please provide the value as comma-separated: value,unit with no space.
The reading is 1430,g
